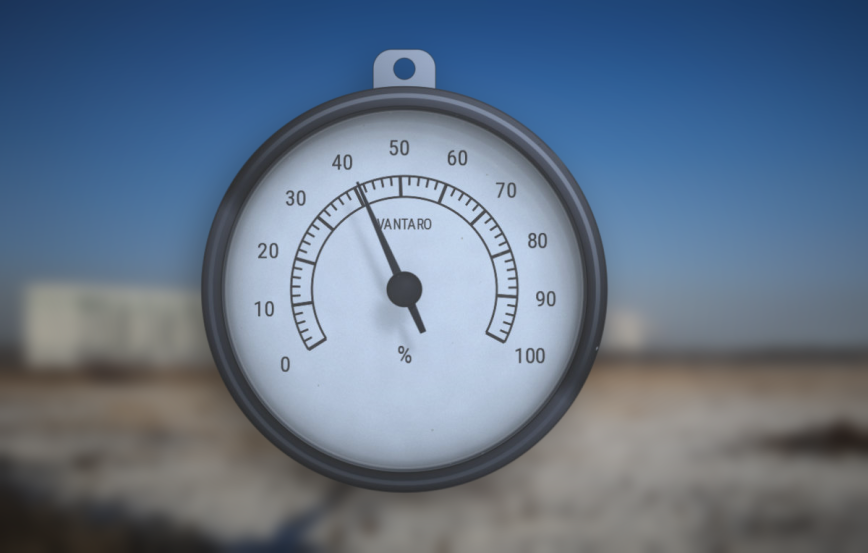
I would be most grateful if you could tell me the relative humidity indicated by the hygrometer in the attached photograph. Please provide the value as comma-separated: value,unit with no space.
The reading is 41,%
